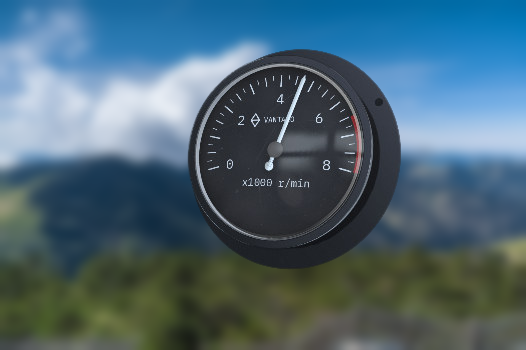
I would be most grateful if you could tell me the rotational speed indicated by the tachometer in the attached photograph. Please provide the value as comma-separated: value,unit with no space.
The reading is 4750,rpm
